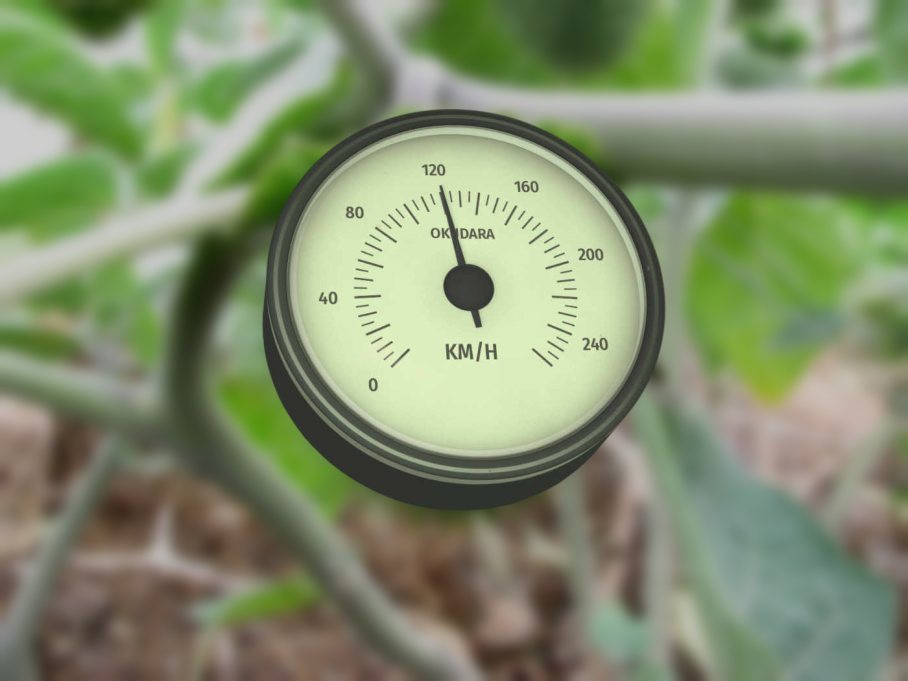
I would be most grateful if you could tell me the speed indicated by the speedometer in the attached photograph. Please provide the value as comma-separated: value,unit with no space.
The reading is 120,km/h
